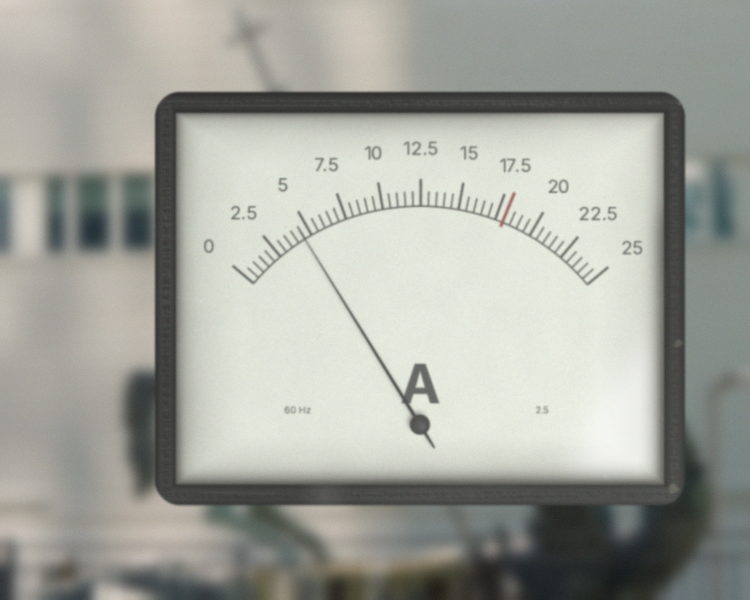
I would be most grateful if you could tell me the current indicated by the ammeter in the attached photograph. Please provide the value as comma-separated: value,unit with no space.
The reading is 4.5,A
